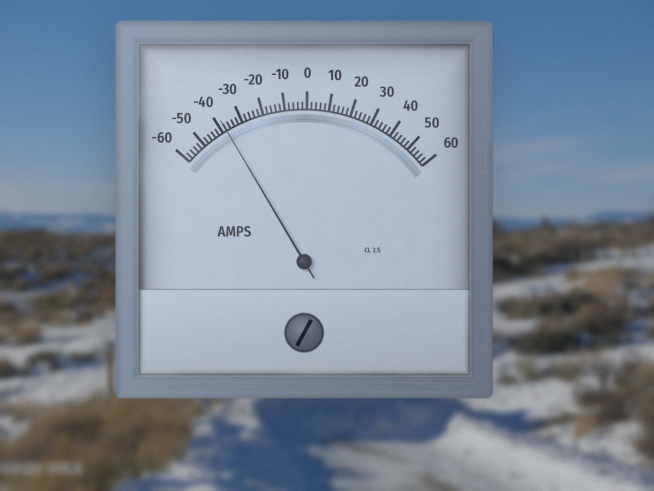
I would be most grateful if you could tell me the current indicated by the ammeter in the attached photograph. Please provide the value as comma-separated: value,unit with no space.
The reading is -38,A
